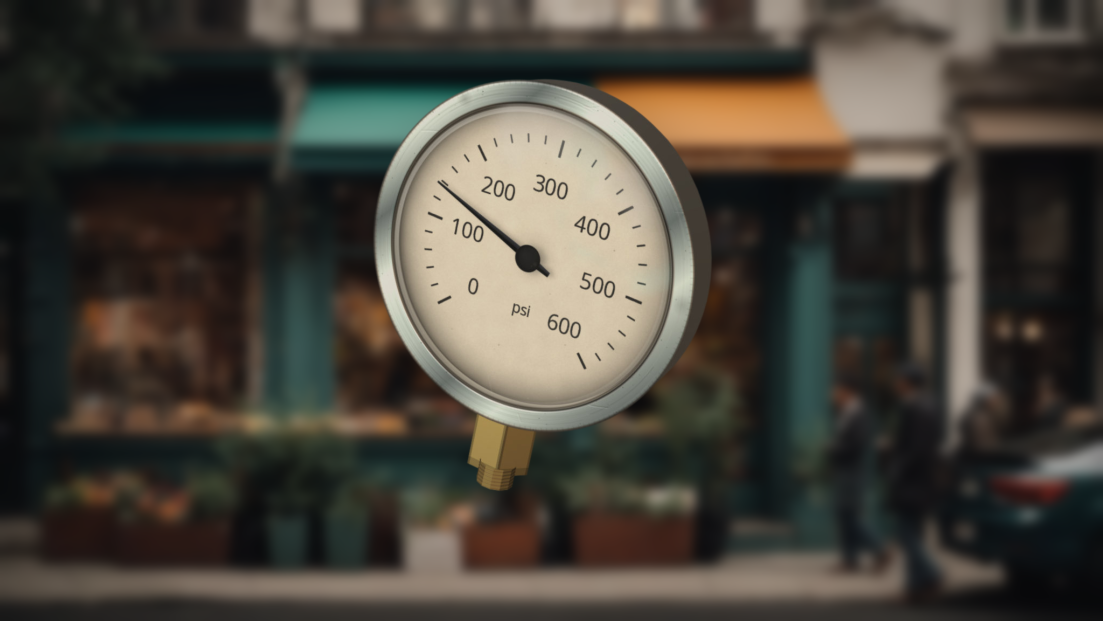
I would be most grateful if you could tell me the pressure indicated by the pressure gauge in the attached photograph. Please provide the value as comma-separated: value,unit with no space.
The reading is 140,psi
